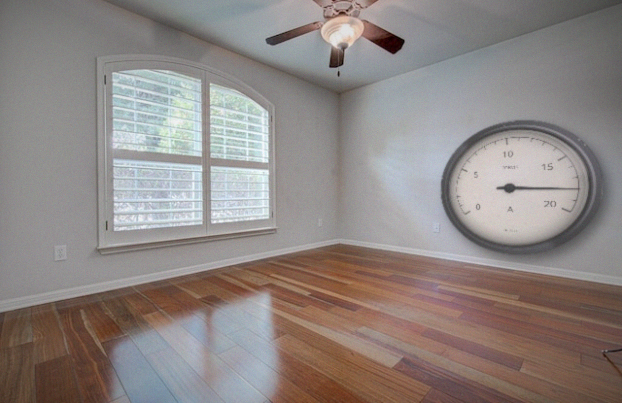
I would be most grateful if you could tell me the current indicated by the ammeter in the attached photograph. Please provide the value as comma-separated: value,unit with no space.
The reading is 18,A
